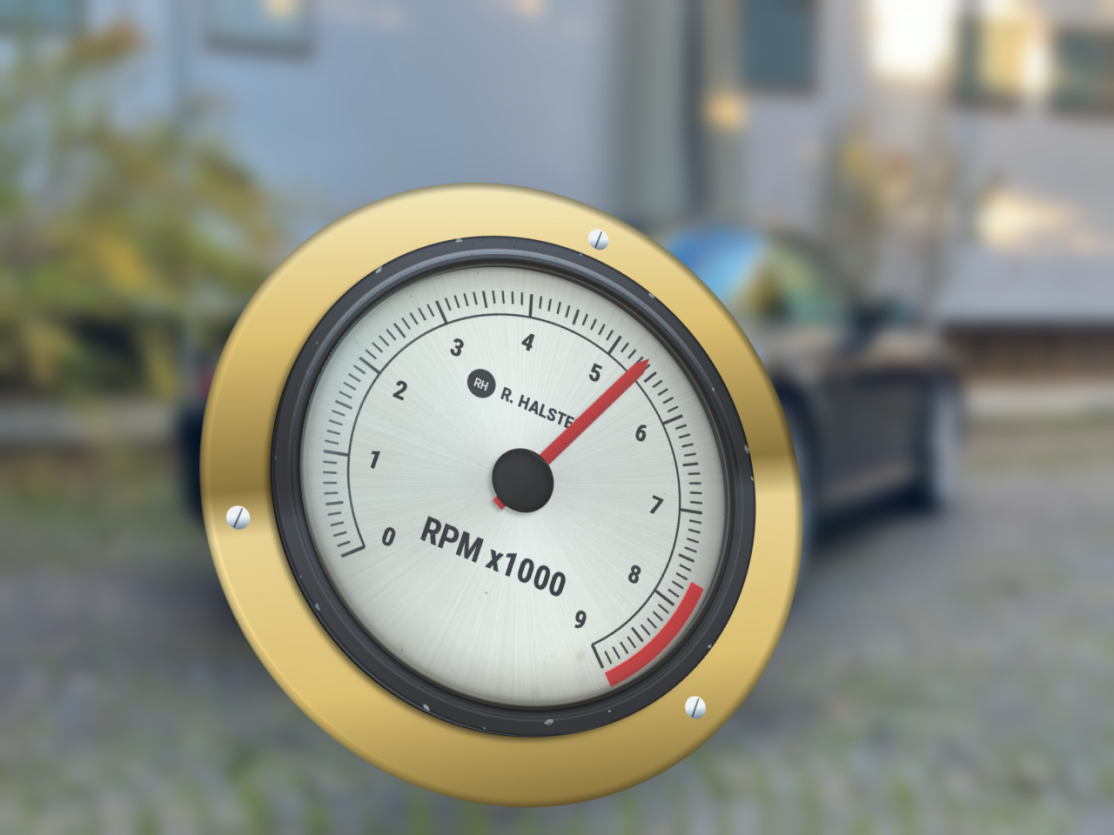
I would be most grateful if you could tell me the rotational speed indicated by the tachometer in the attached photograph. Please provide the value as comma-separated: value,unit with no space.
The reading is 5350,rpm
